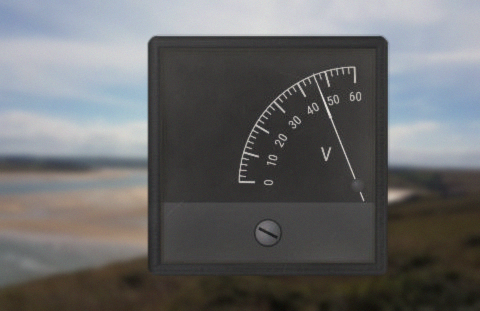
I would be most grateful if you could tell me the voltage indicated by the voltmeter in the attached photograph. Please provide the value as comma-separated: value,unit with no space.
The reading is 46,V
